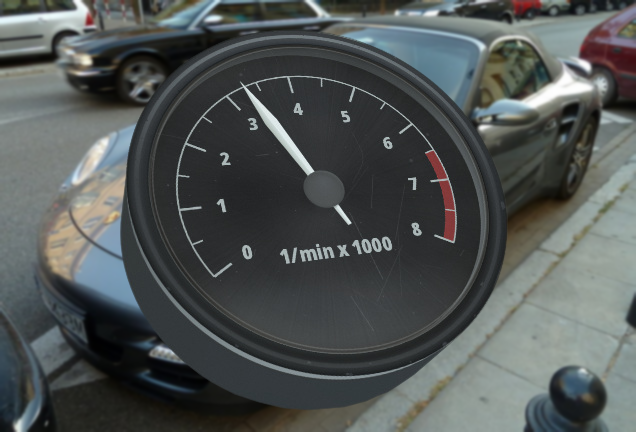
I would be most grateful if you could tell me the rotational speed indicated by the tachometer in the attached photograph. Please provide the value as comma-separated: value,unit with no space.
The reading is 3250,rpm
